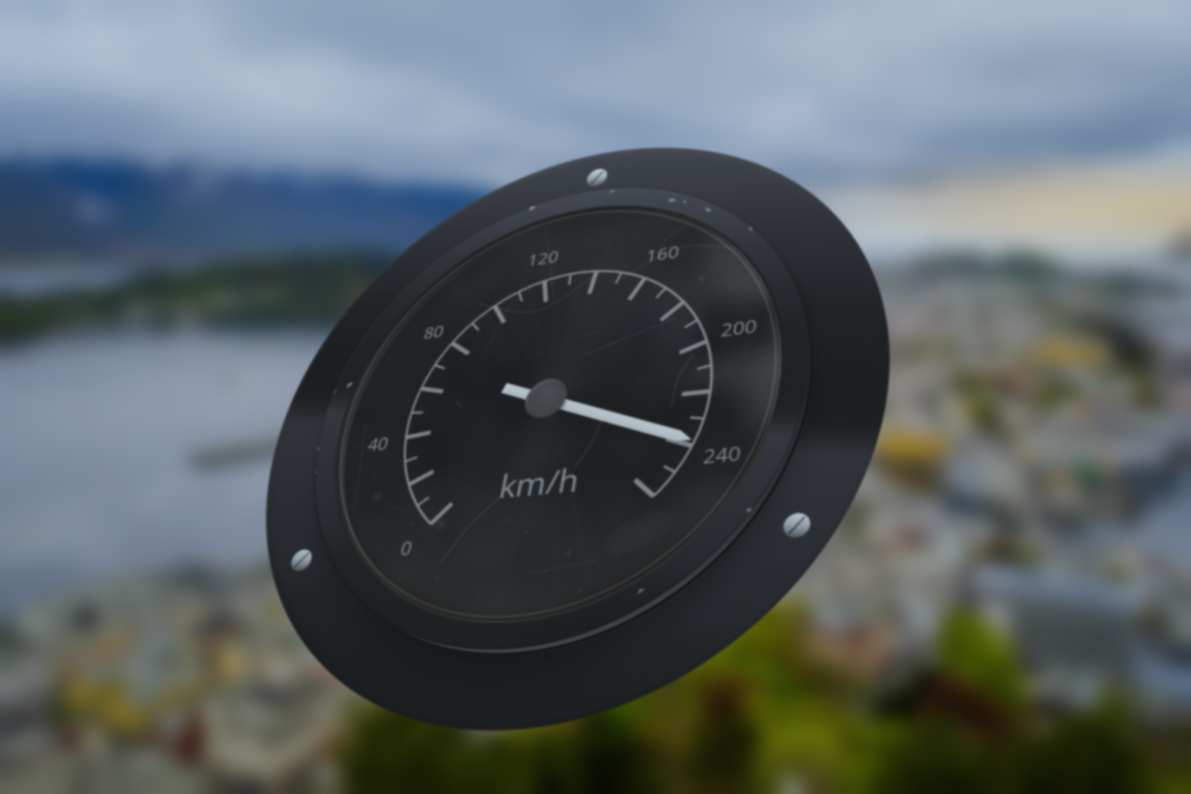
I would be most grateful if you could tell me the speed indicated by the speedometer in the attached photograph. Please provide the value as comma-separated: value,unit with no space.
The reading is 240,km/h
